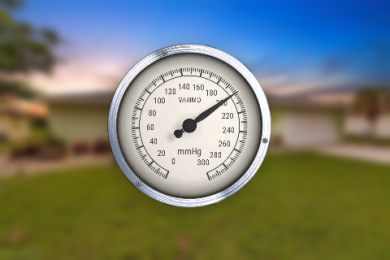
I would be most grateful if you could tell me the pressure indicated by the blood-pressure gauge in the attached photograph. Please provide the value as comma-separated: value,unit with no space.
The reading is 200,mmHg
